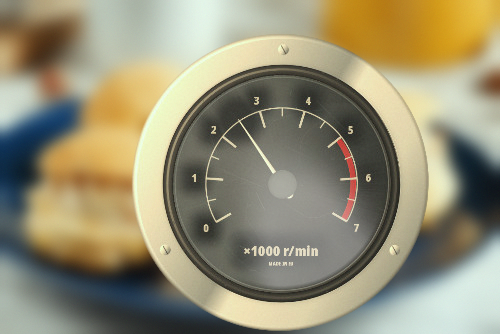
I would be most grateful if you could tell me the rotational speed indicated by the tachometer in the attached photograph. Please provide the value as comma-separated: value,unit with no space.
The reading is 2500,rpm
